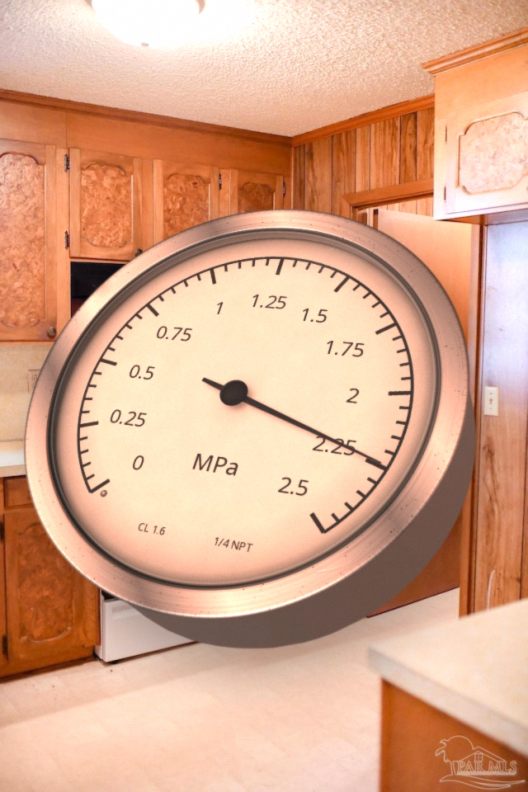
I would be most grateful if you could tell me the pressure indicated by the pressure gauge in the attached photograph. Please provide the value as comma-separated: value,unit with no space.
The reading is 2.25,MPa
